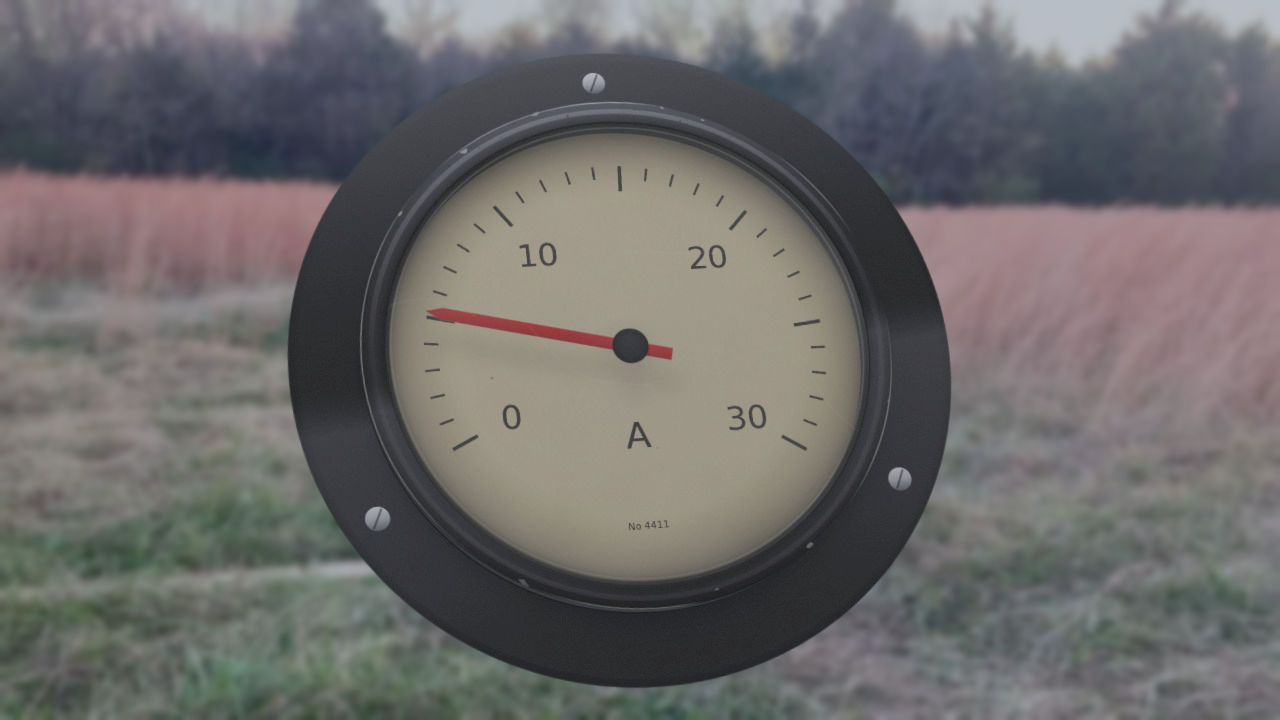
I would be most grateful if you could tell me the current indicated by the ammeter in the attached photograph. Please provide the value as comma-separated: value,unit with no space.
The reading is 5,A
